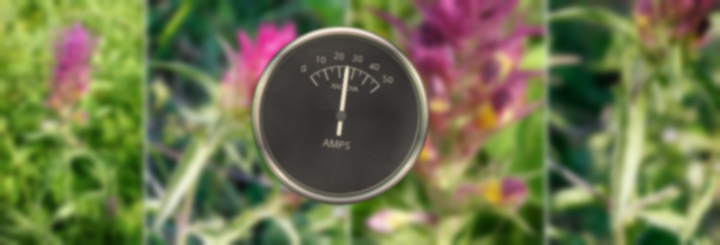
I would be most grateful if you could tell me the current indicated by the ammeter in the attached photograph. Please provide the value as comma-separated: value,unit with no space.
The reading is 25,A
